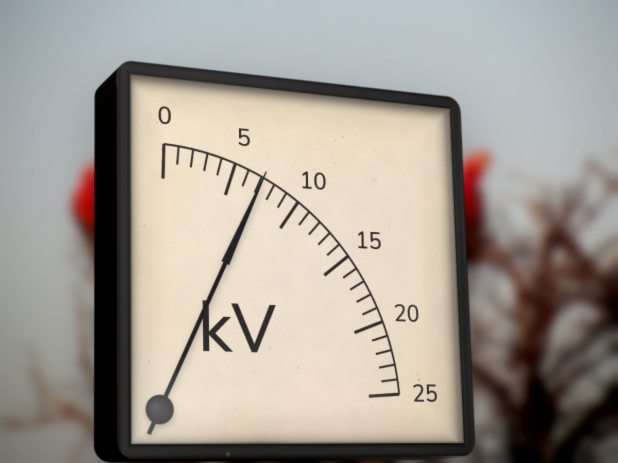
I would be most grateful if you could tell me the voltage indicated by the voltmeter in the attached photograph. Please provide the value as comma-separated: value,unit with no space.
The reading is 7,kV
